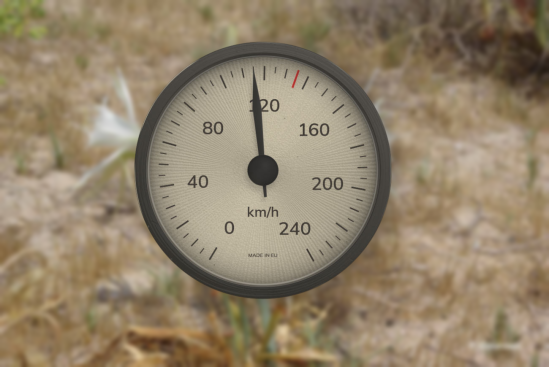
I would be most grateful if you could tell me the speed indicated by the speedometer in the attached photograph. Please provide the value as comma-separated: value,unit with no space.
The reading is 115,km/h
